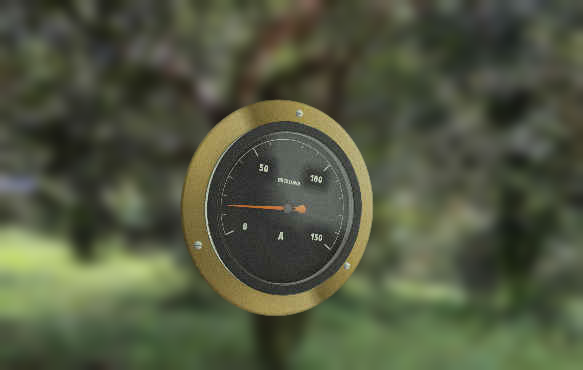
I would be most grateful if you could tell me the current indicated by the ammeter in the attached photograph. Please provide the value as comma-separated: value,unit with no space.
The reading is 15,A
